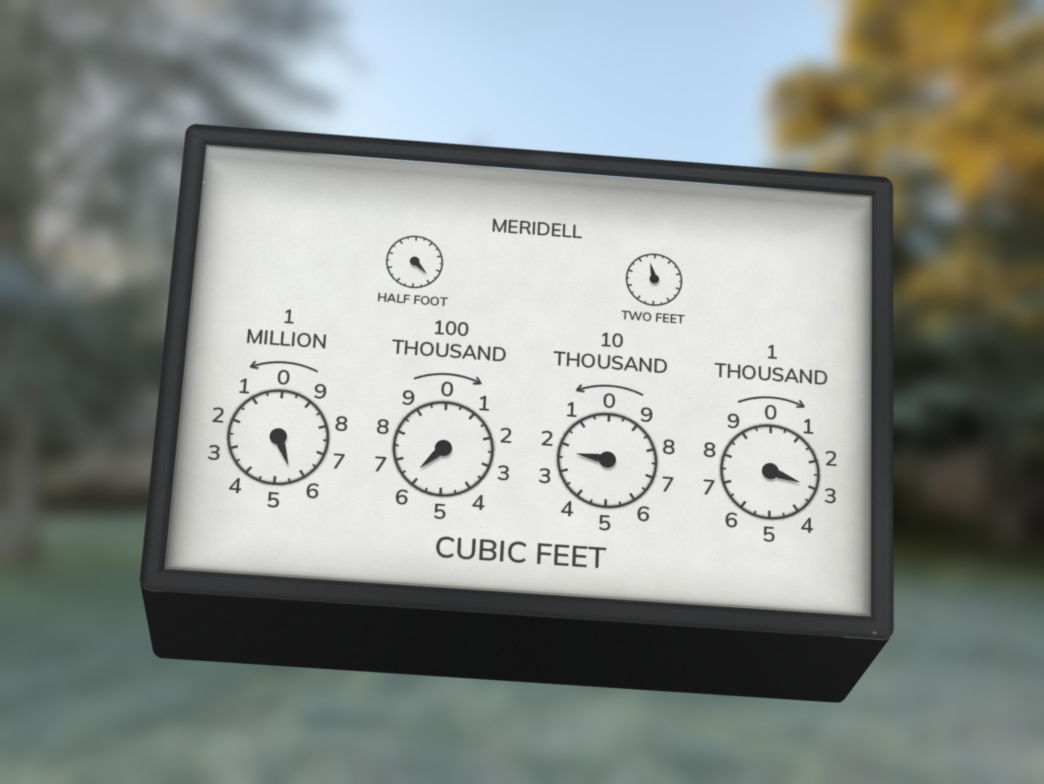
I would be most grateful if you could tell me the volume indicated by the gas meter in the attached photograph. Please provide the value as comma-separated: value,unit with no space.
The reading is 562300,ft³
